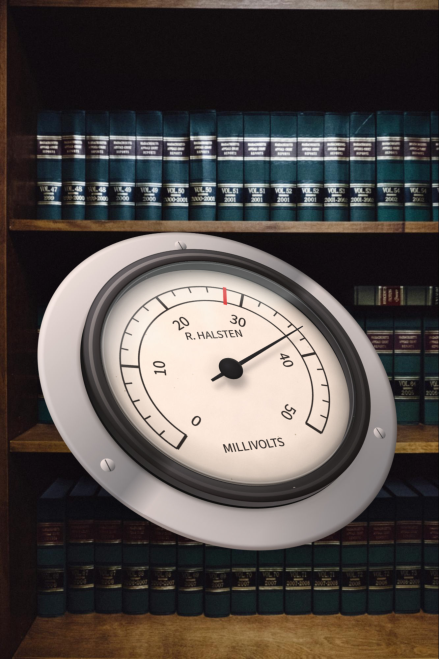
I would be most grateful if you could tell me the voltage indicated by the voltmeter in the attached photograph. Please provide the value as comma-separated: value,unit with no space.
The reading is 37,mV
